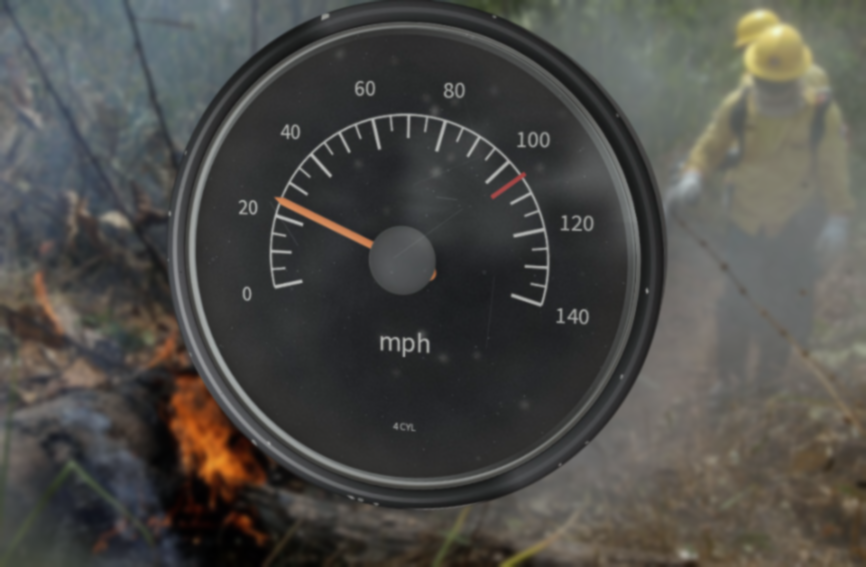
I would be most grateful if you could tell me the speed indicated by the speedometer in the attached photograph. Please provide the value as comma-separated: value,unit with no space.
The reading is 25,mph
